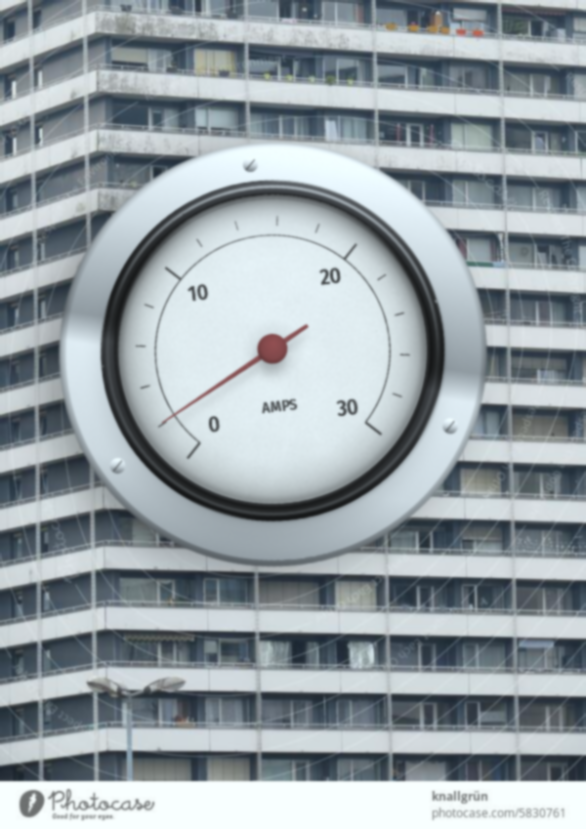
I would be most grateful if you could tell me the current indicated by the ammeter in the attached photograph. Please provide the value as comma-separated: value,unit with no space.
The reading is 2,A
